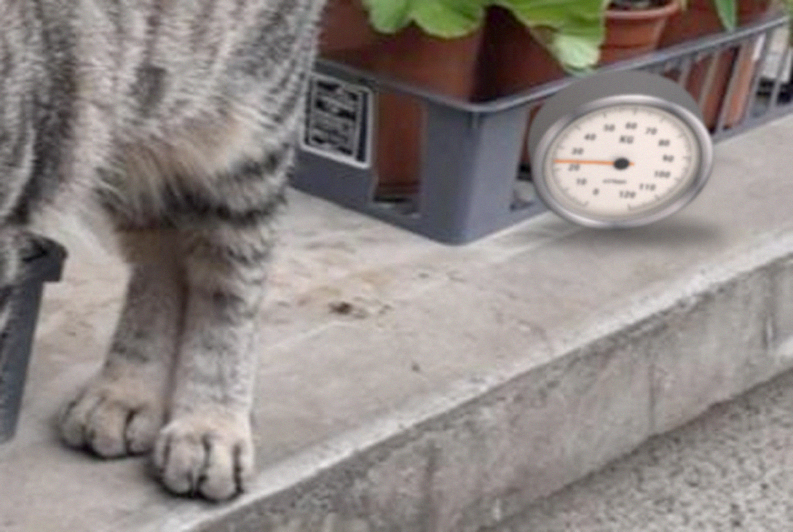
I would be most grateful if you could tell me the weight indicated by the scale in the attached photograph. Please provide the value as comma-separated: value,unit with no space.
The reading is 25,kg
